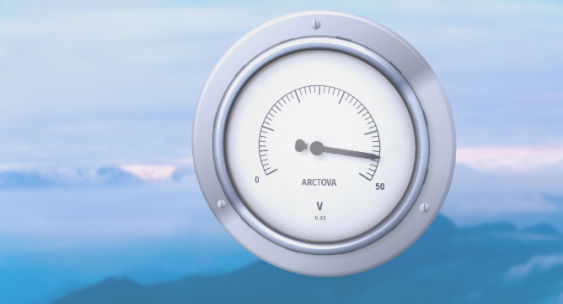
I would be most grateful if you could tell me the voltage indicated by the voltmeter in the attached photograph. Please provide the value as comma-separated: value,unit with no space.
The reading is 45,V
